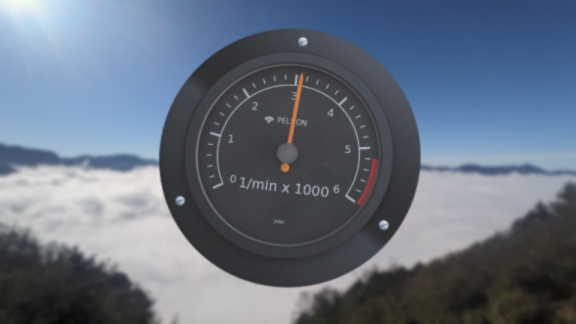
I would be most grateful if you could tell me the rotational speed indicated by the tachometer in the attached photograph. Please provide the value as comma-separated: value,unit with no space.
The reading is 3100,rpm
